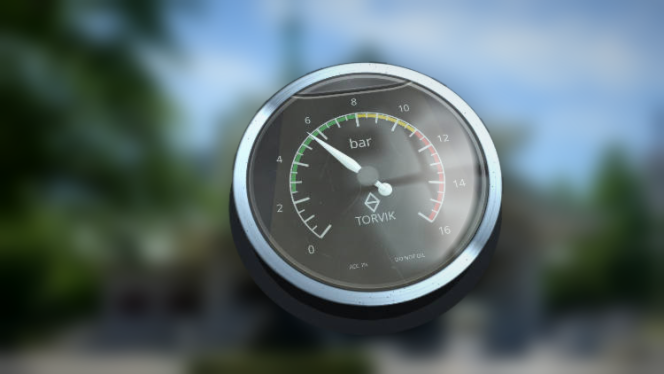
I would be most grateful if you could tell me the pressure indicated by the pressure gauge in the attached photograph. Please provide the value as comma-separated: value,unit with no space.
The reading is 5.5,bar
